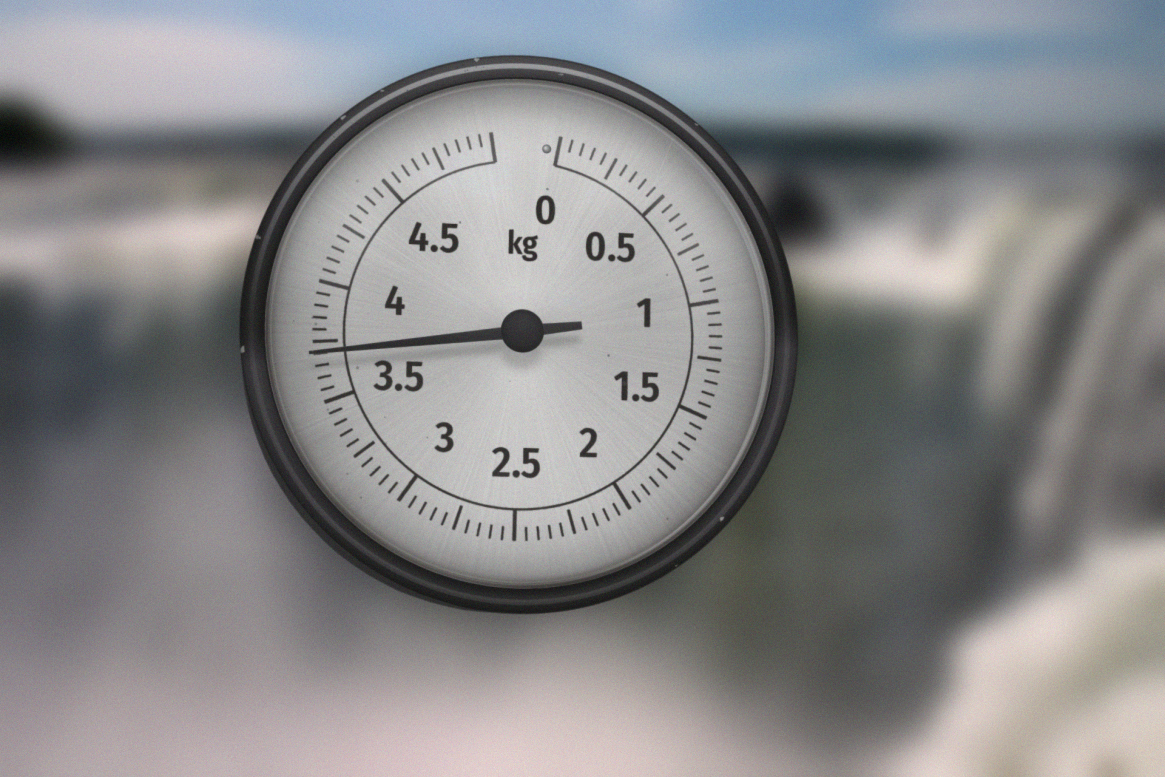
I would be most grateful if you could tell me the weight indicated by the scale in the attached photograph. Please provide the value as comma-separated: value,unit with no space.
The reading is 3.7,kg
